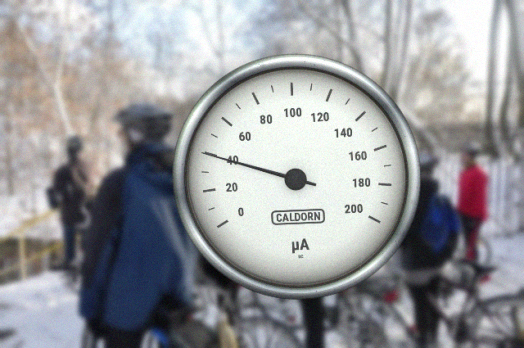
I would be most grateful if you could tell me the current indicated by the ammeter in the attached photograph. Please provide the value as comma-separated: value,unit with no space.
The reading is 40,µA
